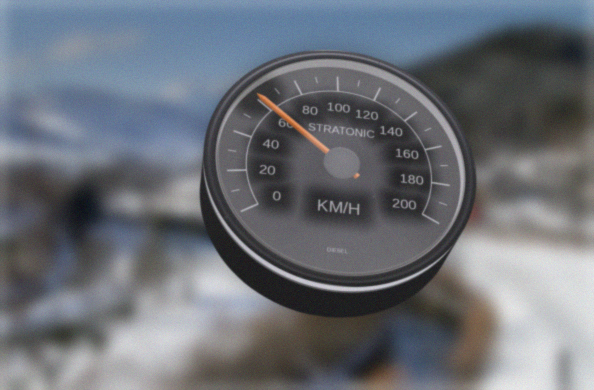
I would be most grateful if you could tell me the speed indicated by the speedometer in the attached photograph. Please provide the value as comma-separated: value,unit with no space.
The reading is 60,km/h
